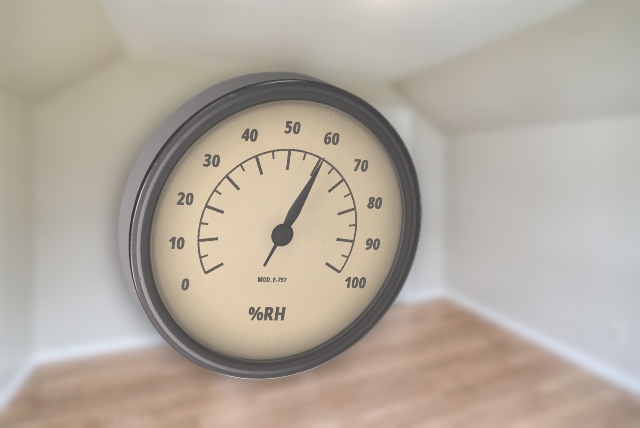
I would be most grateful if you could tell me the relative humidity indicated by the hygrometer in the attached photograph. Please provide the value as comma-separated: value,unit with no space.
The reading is 60,%
